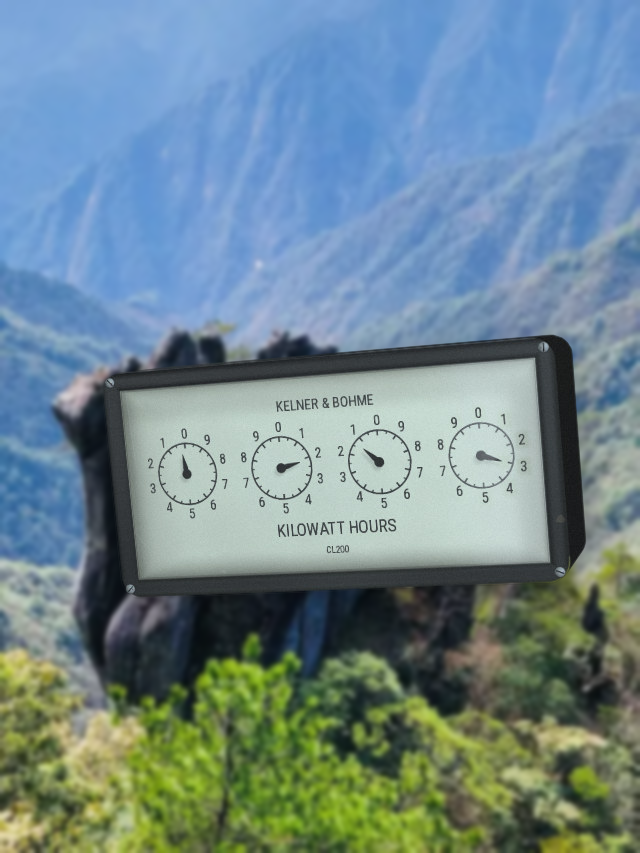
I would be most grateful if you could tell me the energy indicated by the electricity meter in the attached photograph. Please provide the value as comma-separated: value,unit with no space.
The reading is 213,kWh
